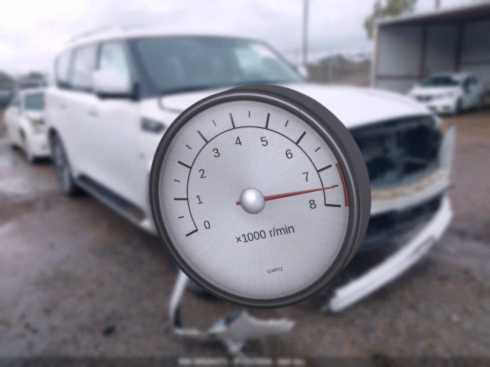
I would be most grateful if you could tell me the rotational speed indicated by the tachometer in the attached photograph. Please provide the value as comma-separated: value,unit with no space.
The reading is 7500,rpm
